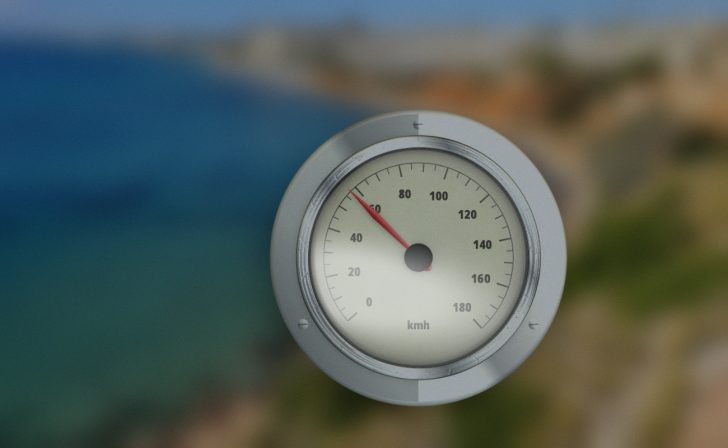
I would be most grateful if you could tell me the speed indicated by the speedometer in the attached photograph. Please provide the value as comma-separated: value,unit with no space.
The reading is 57.5,km/h
